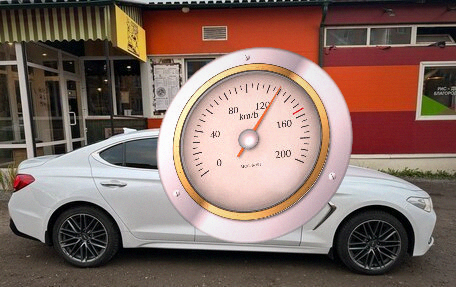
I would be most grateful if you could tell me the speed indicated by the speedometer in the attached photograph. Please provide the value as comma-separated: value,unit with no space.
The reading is 130,km/h
